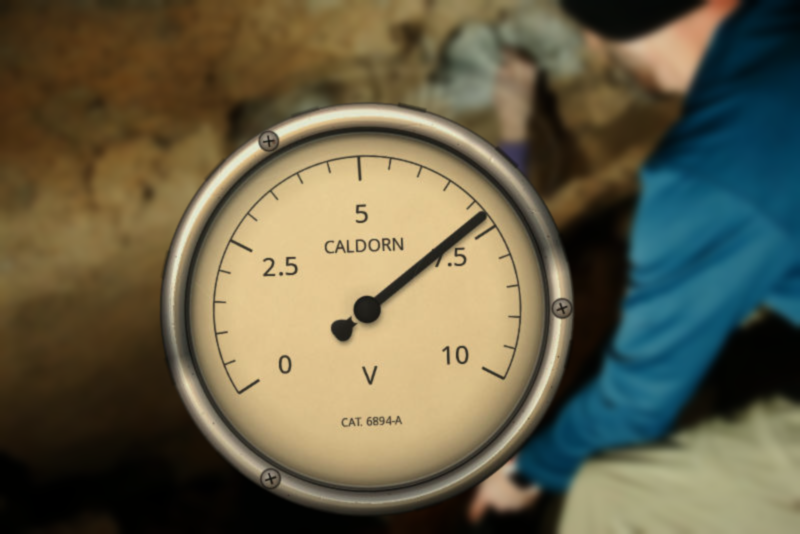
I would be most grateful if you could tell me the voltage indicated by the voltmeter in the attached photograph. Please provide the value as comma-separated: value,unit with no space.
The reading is 7.25,V
